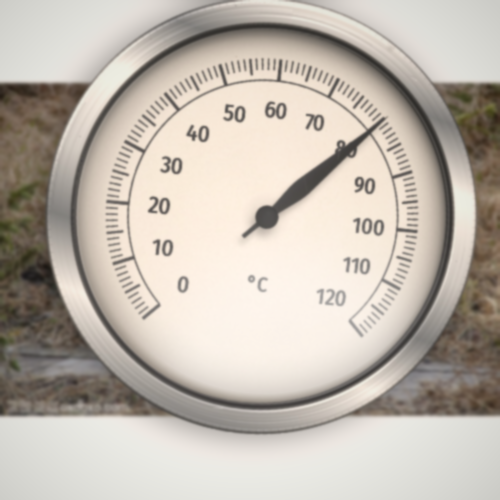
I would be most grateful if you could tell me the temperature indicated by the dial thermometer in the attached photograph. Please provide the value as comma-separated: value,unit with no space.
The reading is 80,°C
